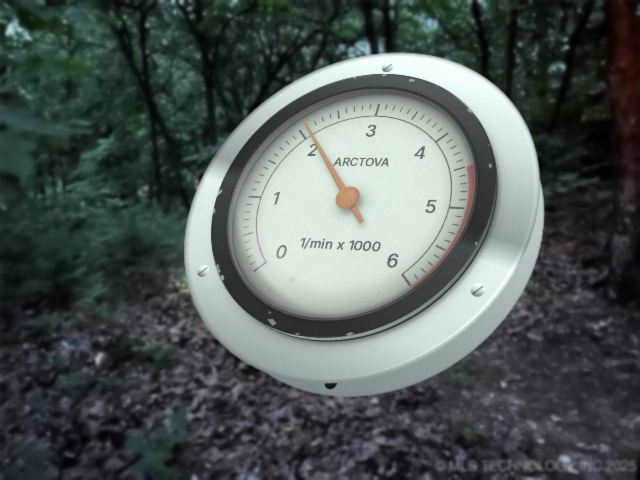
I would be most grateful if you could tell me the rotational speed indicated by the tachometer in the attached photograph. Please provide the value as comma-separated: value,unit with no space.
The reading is 2100,rpm
